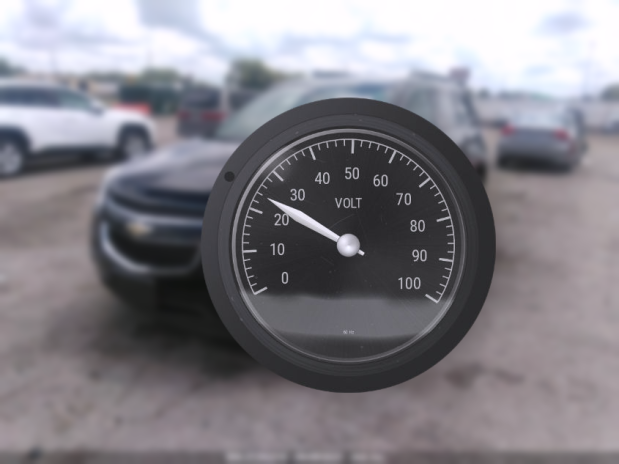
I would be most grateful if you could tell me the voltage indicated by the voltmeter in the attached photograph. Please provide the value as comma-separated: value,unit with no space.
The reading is 24,V
